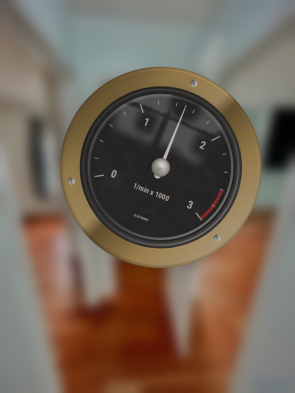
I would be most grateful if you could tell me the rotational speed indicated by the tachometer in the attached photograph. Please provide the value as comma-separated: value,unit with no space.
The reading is 1500,rpm
